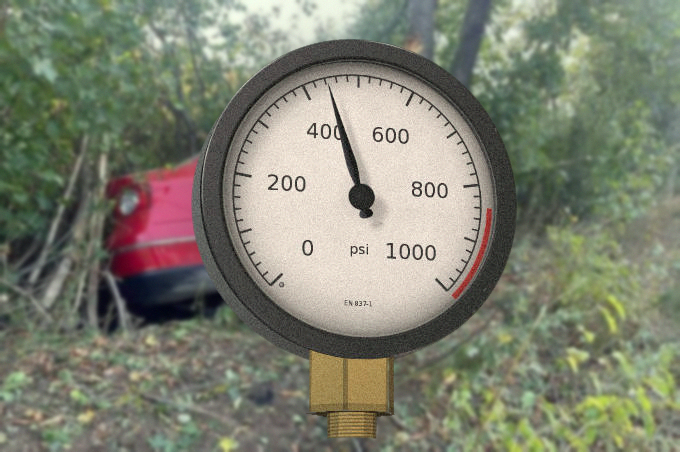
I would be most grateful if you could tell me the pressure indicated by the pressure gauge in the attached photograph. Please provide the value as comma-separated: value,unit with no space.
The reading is 440,psi
